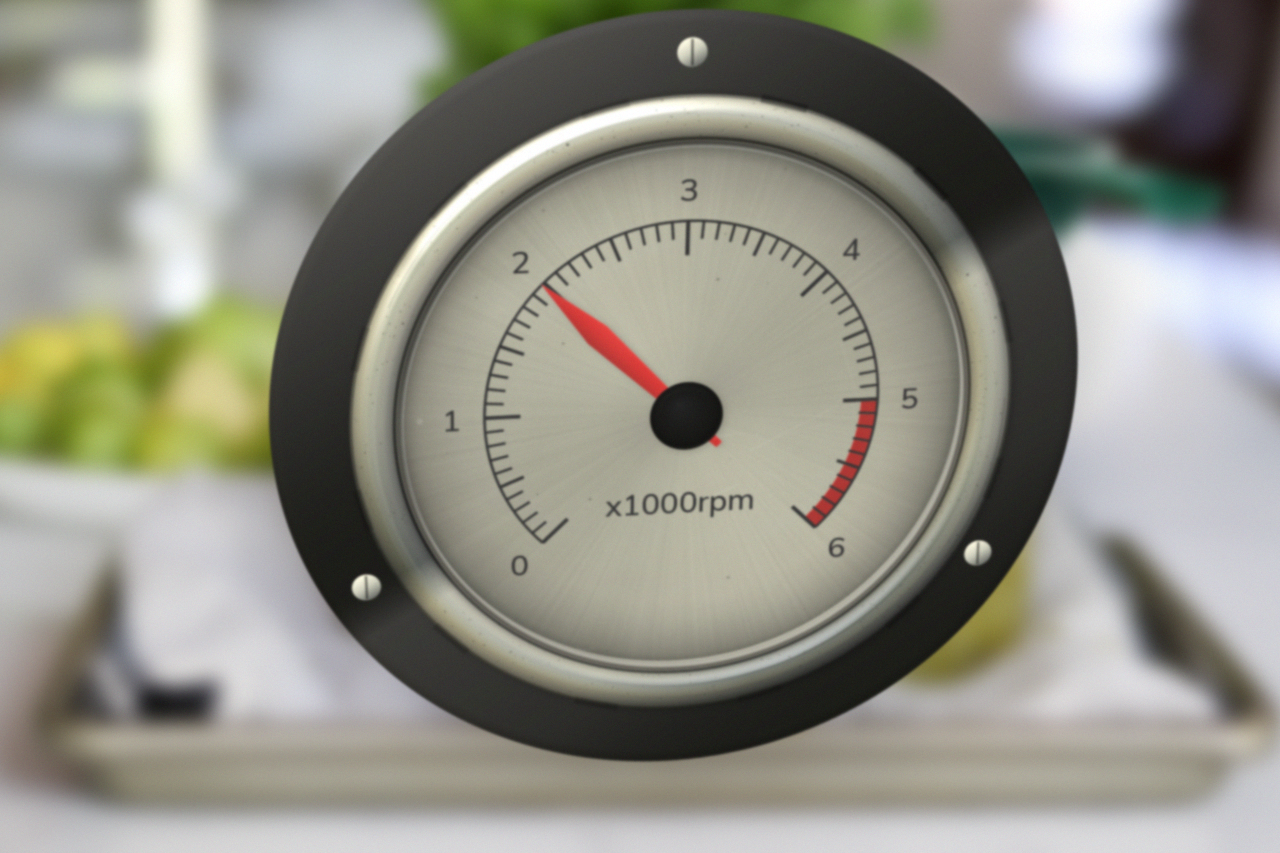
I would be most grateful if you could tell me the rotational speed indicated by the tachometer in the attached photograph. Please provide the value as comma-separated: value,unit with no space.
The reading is 2000,rpm
